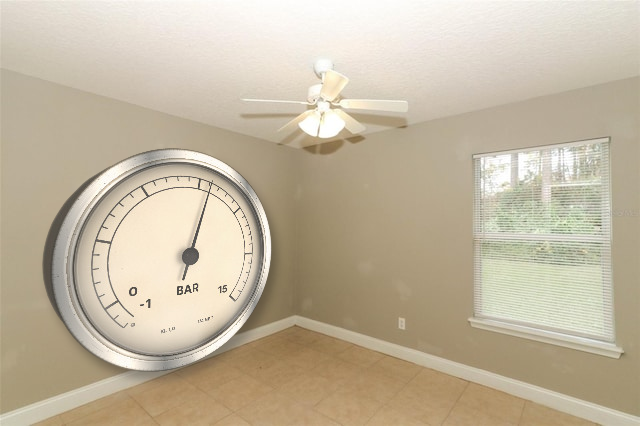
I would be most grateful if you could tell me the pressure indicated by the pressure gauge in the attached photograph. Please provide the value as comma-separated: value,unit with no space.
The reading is 8,bar
